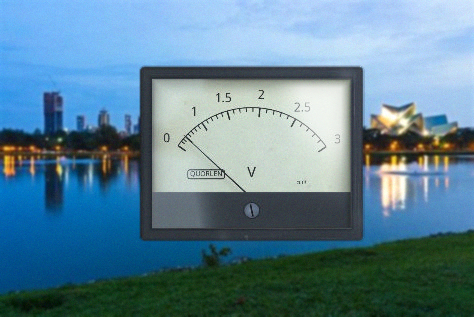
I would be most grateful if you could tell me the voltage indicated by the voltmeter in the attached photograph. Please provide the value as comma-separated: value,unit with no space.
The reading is 0.5,V
